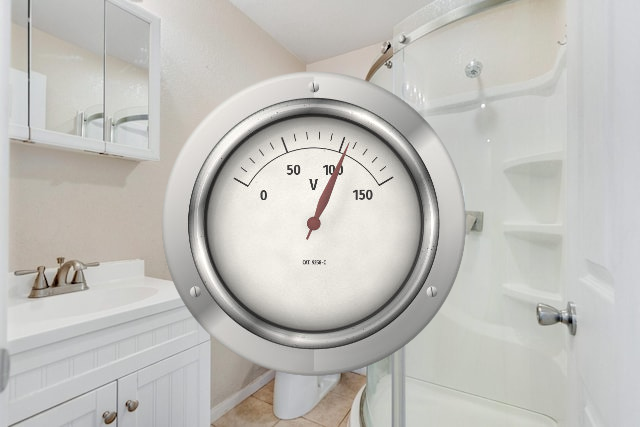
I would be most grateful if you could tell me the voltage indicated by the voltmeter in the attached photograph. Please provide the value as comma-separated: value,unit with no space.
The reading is 105,V
